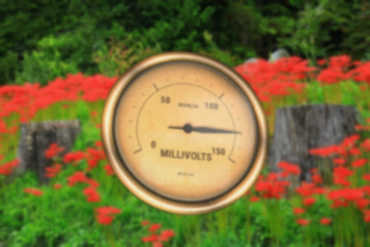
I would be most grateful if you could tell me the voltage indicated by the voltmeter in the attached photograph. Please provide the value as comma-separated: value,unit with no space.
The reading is 130,mV
